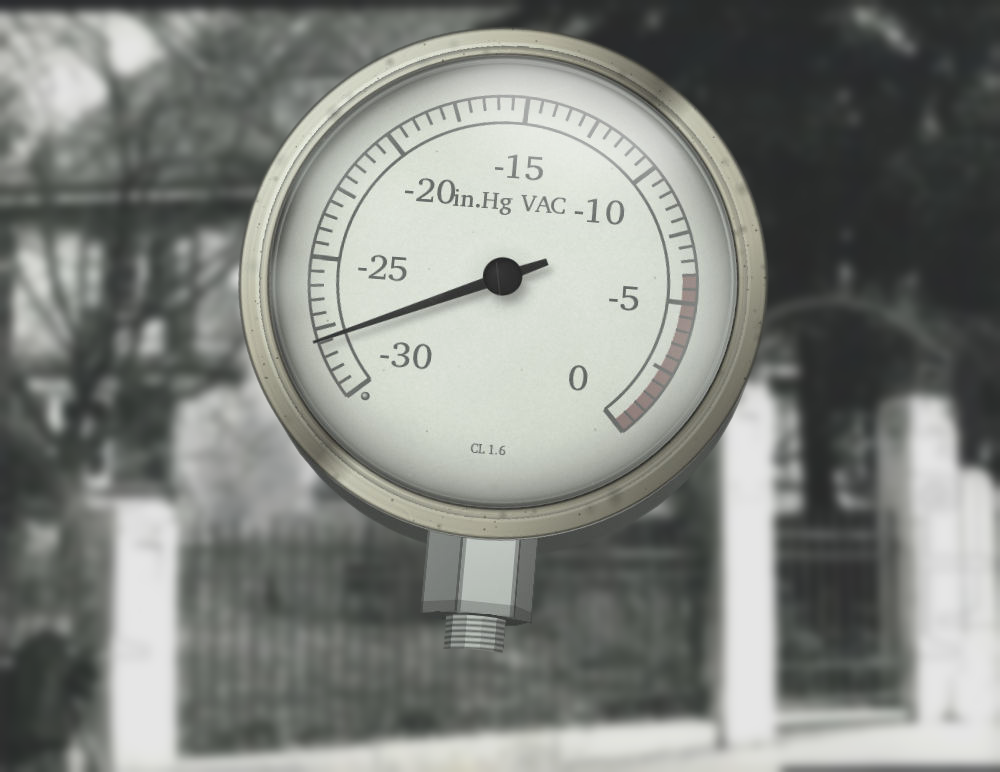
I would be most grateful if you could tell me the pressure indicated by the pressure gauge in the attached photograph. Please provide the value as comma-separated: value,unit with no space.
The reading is -28,inHg
